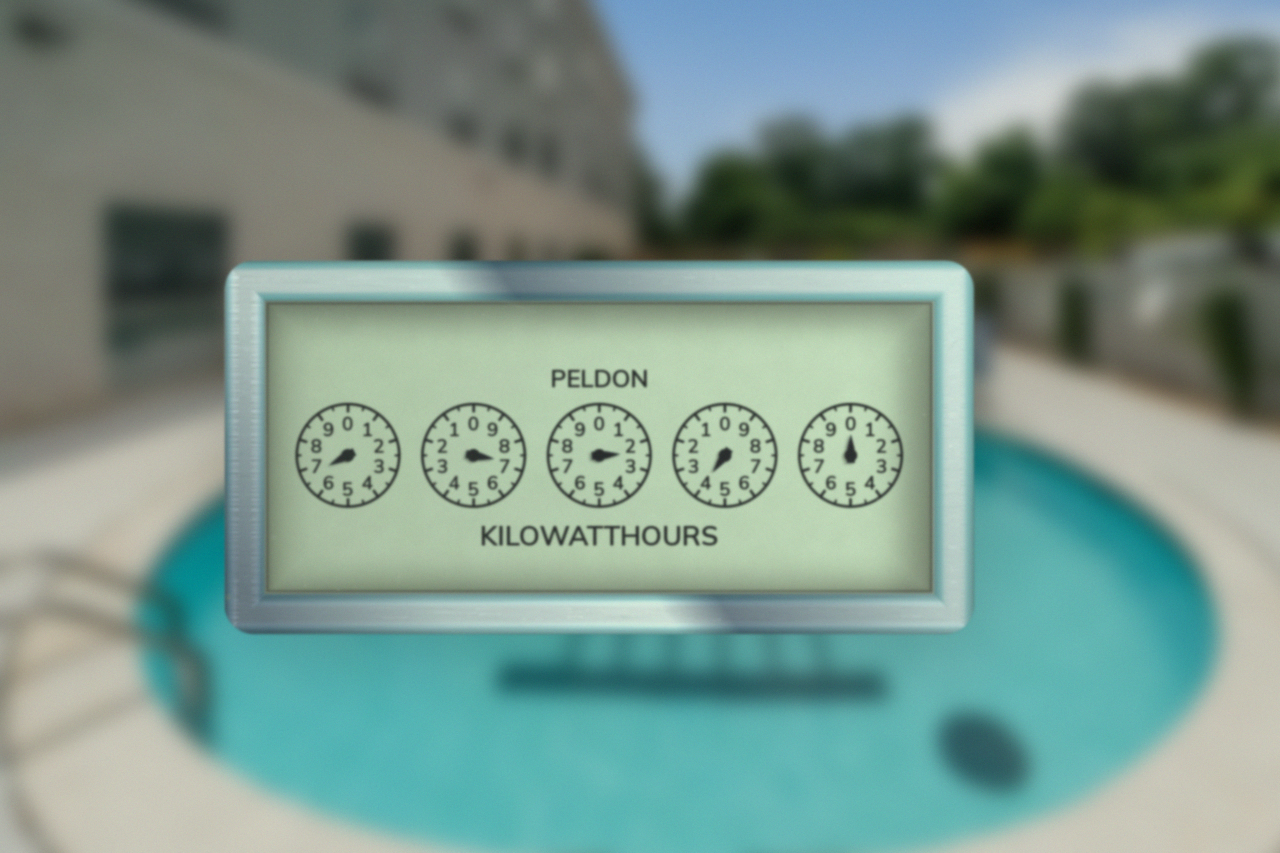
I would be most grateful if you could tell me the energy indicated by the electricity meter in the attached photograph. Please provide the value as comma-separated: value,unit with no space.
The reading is 67240,kWh
